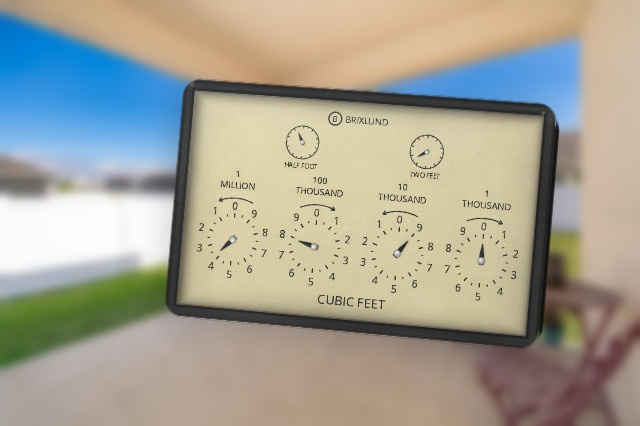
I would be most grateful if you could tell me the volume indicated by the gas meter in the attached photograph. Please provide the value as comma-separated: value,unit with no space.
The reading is 379000,ft³
